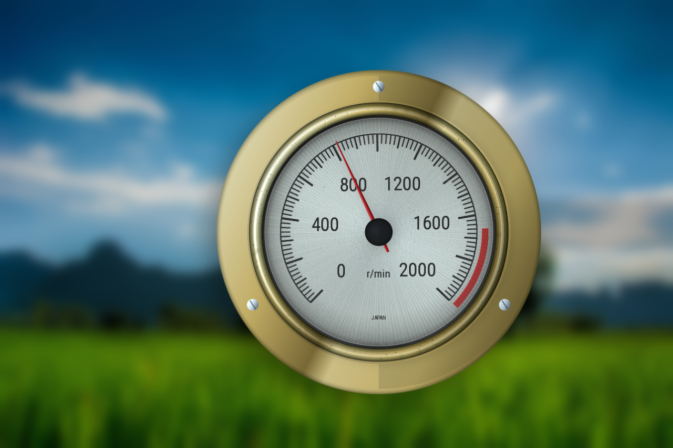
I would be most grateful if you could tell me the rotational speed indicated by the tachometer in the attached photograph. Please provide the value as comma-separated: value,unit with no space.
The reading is 820,rpm
